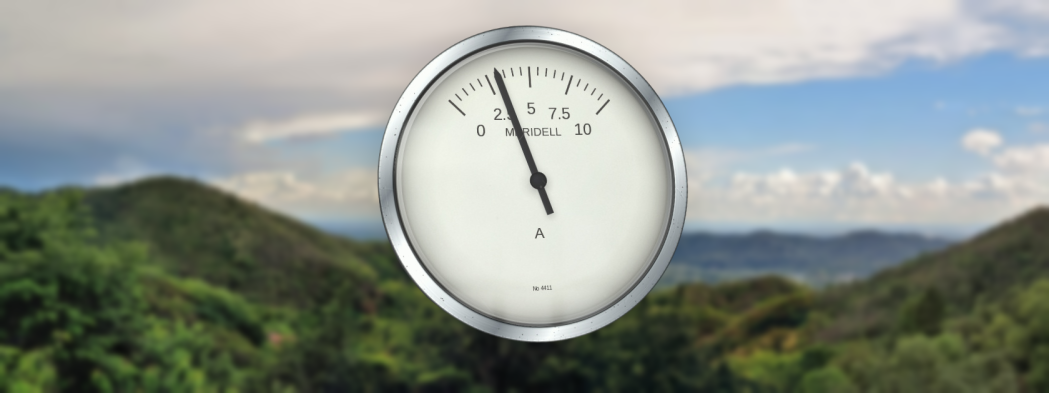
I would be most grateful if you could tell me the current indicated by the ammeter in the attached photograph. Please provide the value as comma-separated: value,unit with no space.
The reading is 3,A
